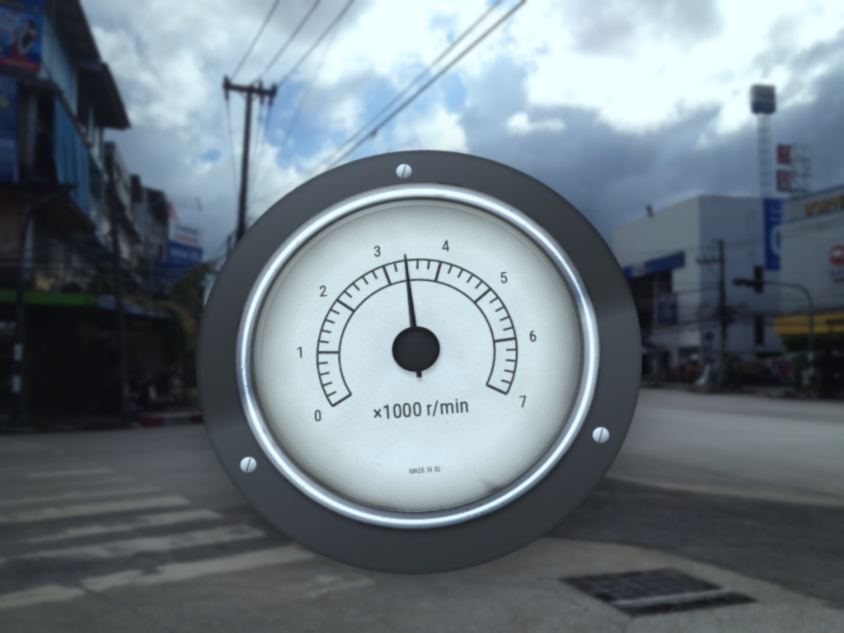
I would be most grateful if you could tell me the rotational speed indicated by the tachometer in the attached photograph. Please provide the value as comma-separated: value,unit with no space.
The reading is 3400,rpm
